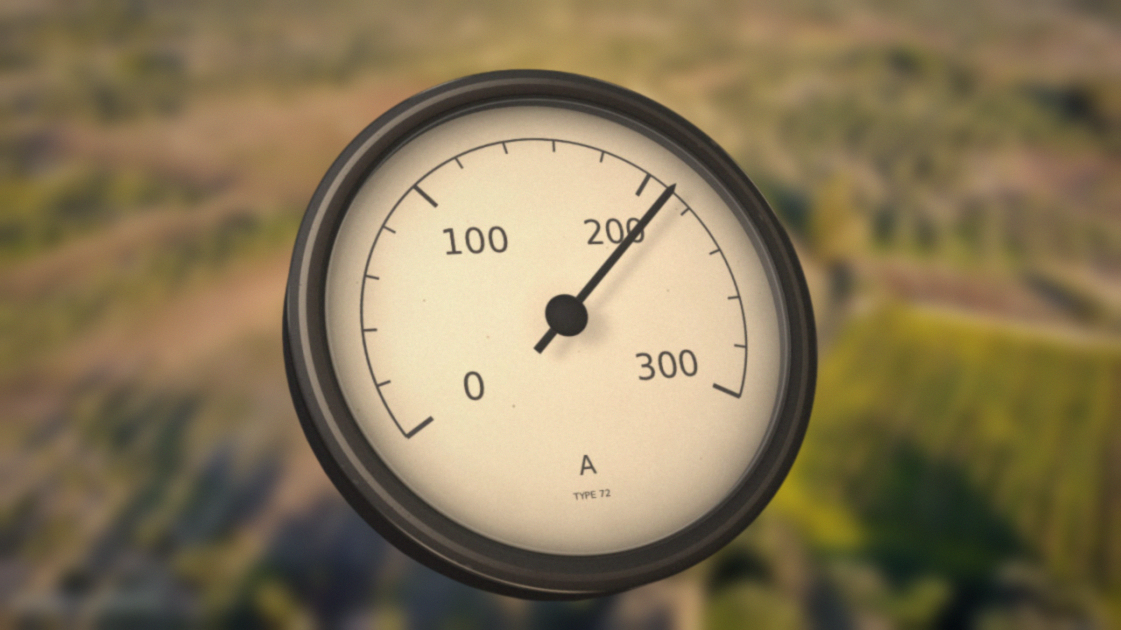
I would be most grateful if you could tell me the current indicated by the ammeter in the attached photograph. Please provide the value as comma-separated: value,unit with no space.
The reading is 210,A
